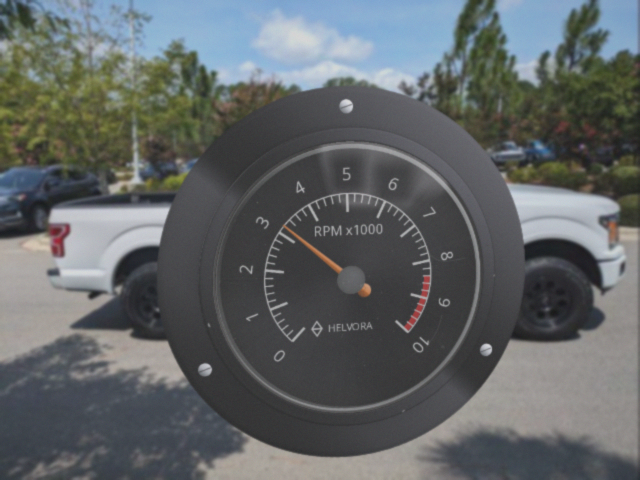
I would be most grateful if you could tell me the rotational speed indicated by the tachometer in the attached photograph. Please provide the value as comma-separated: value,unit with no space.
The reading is 3200,rpm
